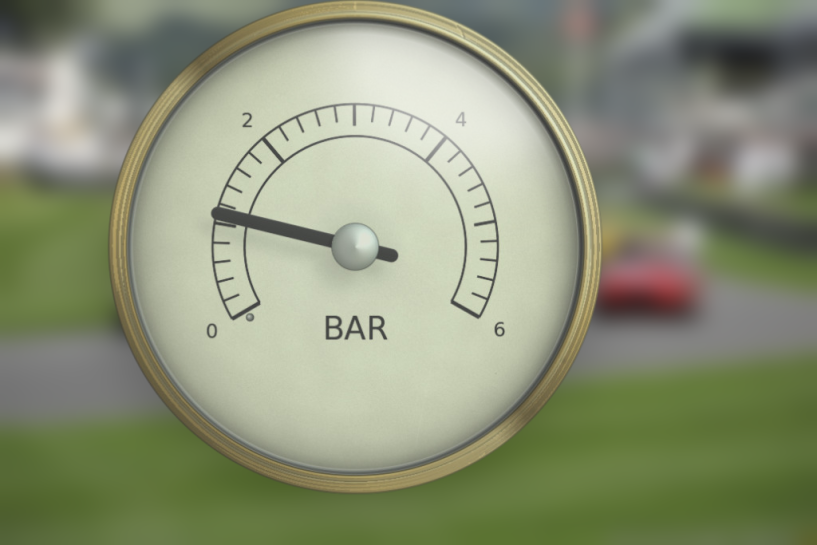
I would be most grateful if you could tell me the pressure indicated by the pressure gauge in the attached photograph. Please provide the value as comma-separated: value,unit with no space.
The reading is 1.1,bar
